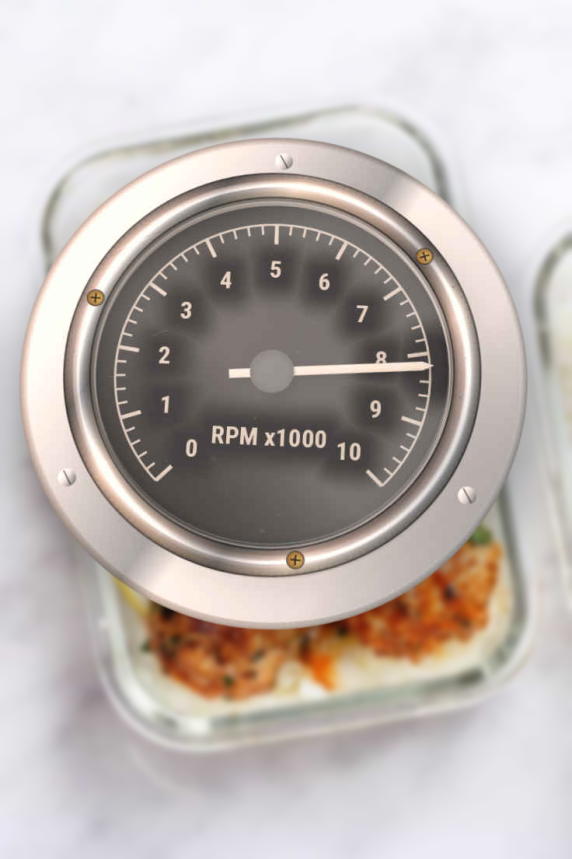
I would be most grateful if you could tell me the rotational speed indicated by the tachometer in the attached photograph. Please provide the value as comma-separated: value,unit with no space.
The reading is 8200,rpm
